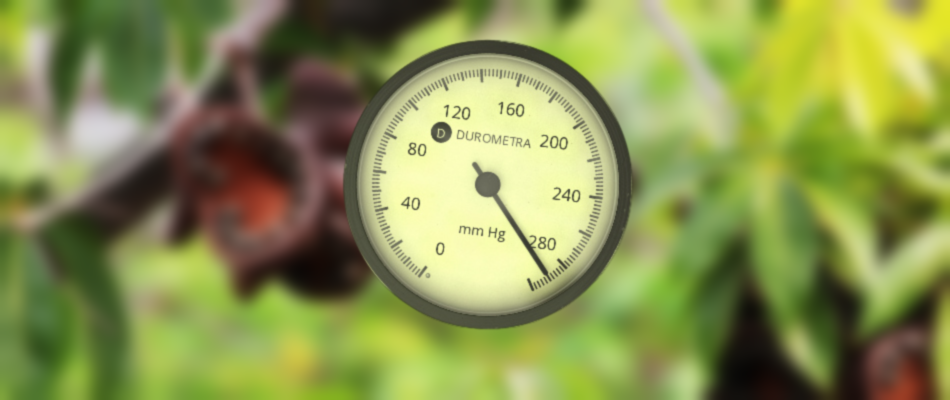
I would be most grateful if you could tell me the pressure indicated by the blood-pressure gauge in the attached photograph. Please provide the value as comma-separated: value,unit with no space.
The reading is 290,mmHg
